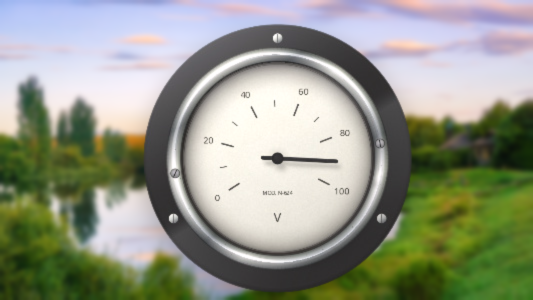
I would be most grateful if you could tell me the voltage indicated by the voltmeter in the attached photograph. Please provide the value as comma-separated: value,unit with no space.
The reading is 90,V
